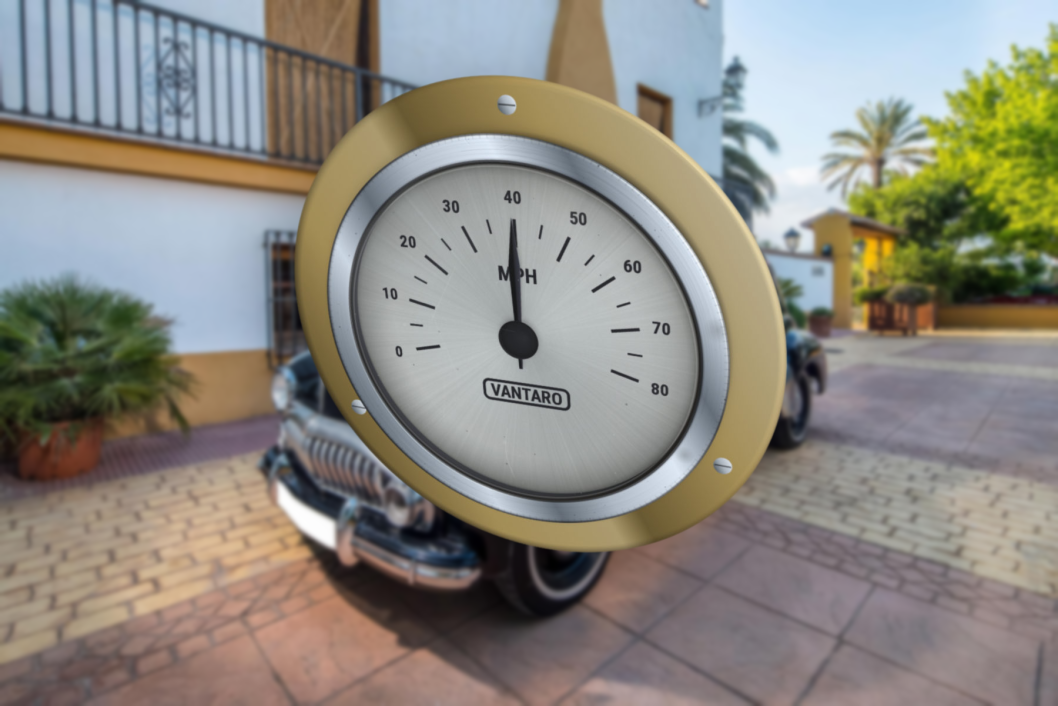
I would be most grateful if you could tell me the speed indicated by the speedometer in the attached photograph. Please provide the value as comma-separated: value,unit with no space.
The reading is 40,mph
